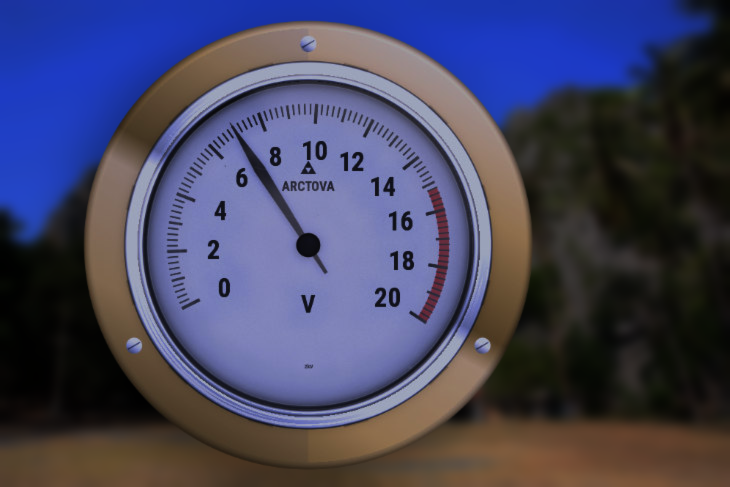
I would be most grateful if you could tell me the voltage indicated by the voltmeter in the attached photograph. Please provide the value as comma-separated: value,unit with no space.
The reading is 7,V
